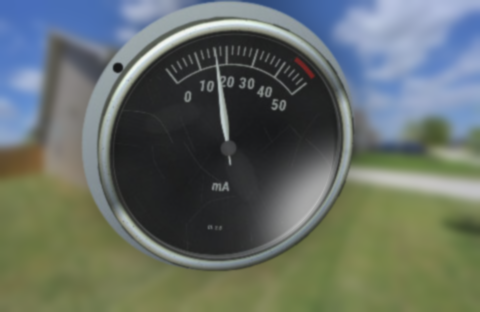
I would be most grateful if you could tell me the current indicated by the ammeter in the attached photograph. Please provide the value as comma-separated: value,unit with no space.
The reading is 16,mA
